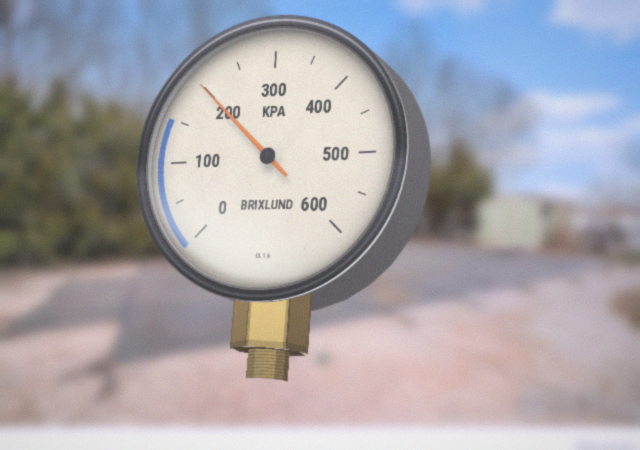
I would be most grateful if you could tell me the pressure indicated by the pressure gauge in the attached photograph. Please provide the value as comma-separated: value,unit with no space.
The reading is 200,kPa
